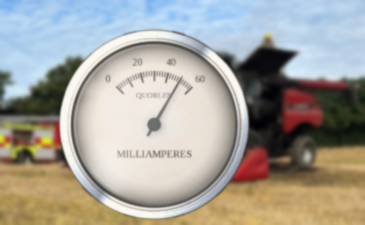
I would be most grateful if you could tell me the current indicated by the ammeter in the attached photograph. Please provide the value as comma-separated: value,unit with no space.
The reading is 50,mA
